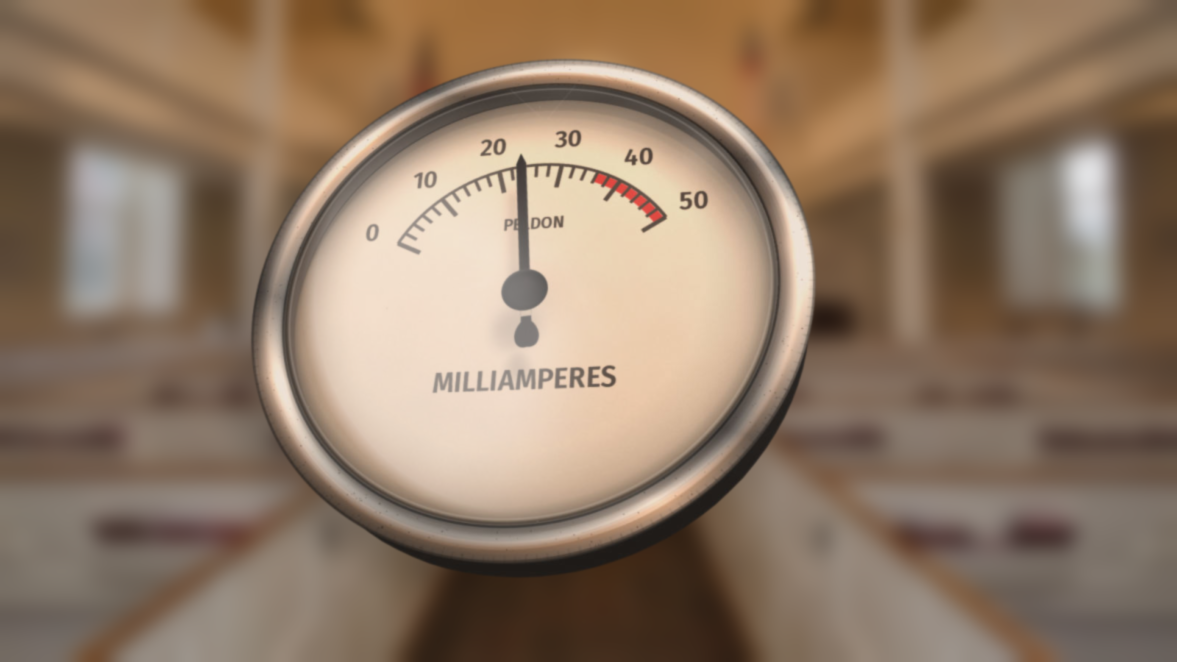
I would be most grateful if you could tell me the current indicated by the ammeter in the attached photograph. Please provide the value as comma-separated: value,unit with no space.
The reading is 24,mA
